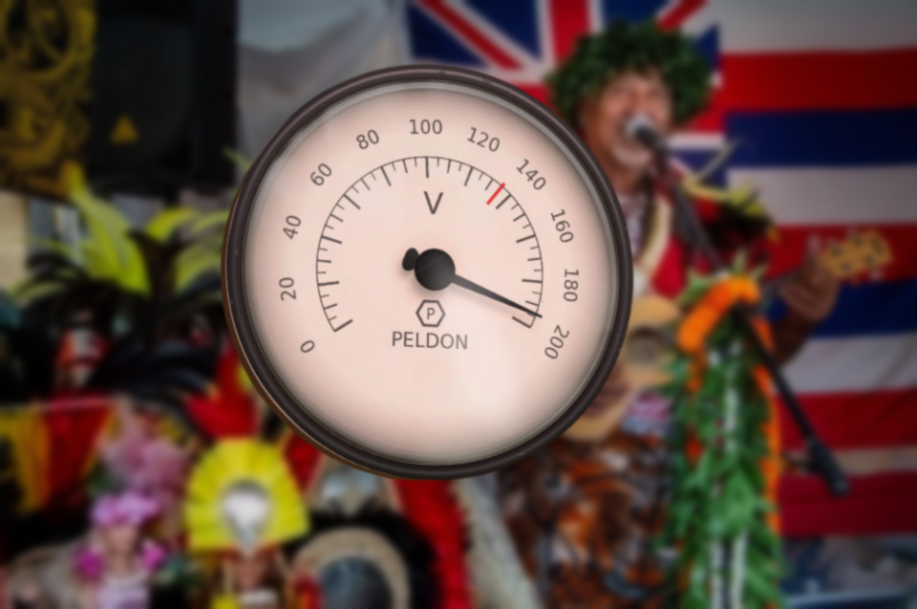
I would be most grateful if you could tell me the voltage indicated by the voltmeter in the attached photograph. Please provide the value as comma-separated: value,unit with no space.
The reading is 195,V
